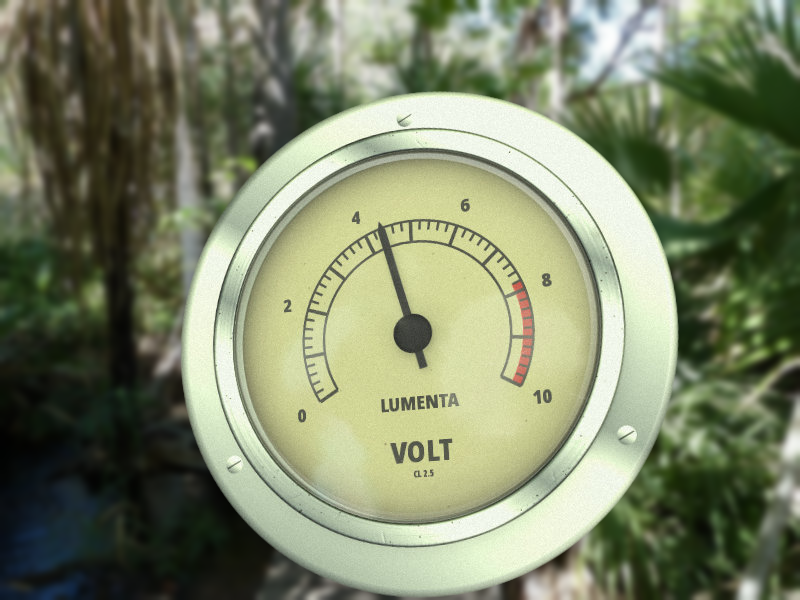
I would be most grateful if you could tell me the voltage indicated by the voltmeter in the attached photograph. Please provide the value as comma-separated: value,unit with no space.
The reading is 4.4,V
